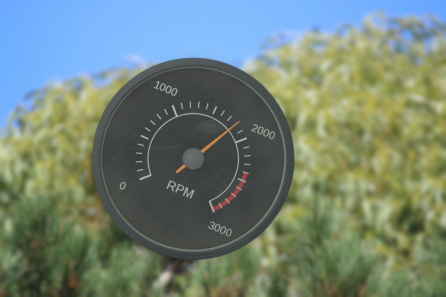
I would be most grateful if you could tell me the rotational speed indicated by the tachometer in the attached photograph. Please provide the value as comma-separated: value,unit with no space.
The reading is 1800,rpm
